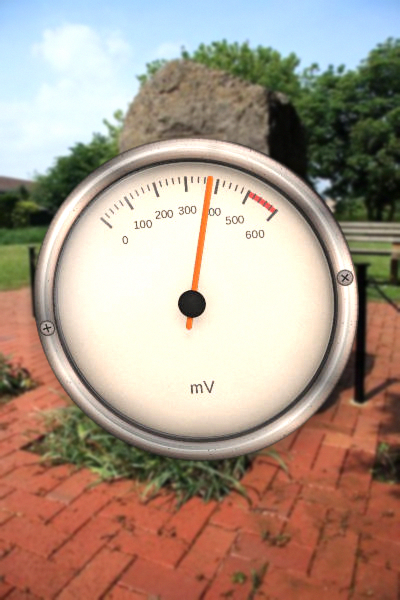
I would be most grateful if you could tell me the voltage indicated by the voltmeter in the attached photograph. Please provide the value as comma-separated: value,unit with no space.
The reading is 380,mV
